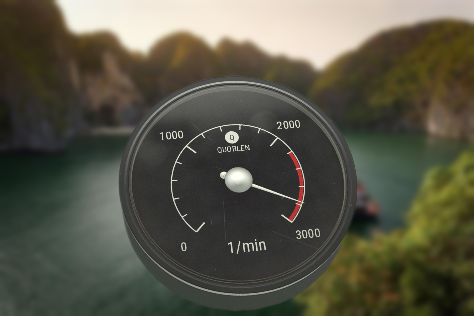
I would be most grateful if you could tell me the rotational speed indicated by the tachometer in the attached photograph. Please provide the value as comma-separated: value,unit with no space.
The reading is 2800,rpm
